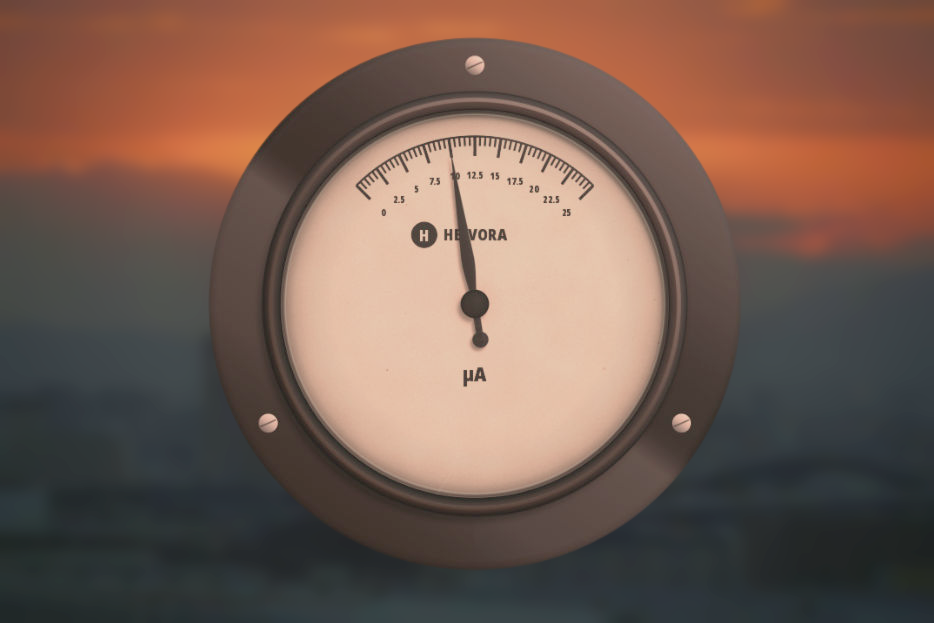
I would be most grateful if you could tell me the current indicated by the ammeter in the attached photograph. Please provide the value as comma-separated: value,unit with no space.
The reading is 10,µA
